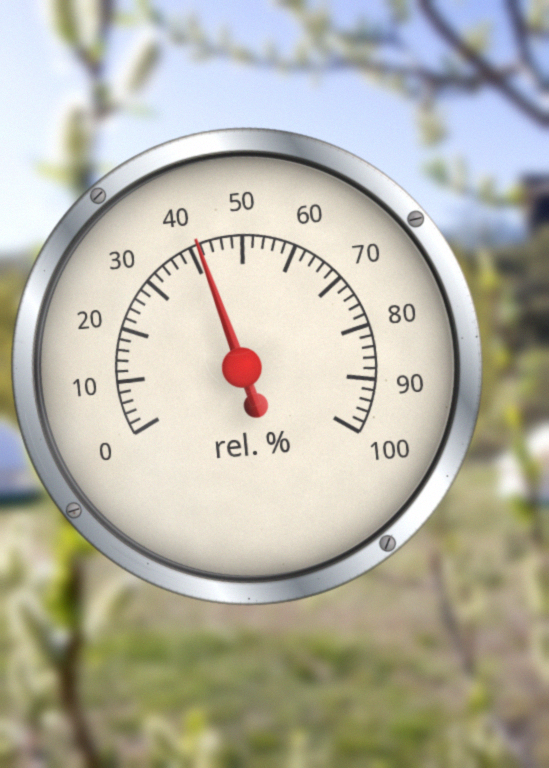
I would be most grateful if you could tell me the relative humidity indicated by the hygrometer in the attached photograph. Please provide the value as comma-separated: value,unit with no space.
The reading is 42,%
